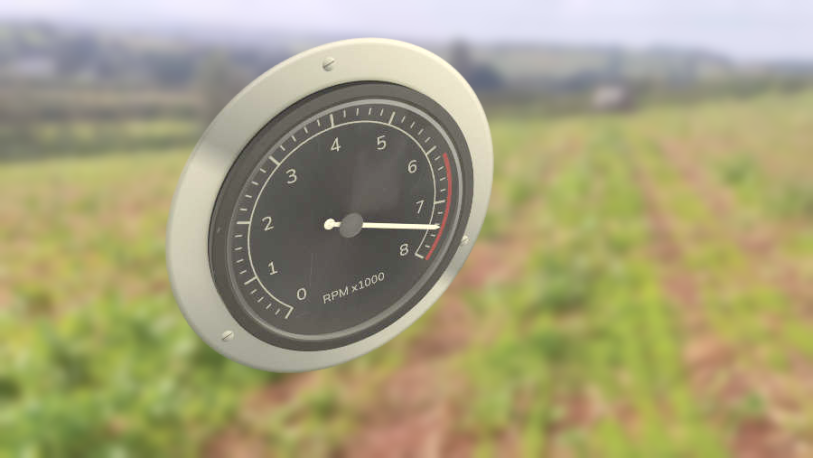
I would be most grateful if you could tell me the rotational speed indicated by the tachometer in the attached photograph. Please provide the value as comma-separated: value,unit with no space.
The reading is 7400,rpm
